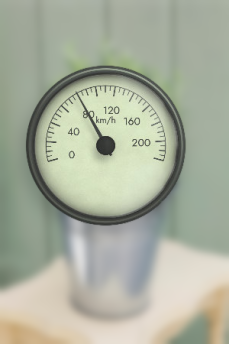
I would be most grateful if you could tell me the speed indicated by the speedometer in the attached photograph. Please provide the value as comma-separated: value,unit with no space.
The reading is 80,km/h
